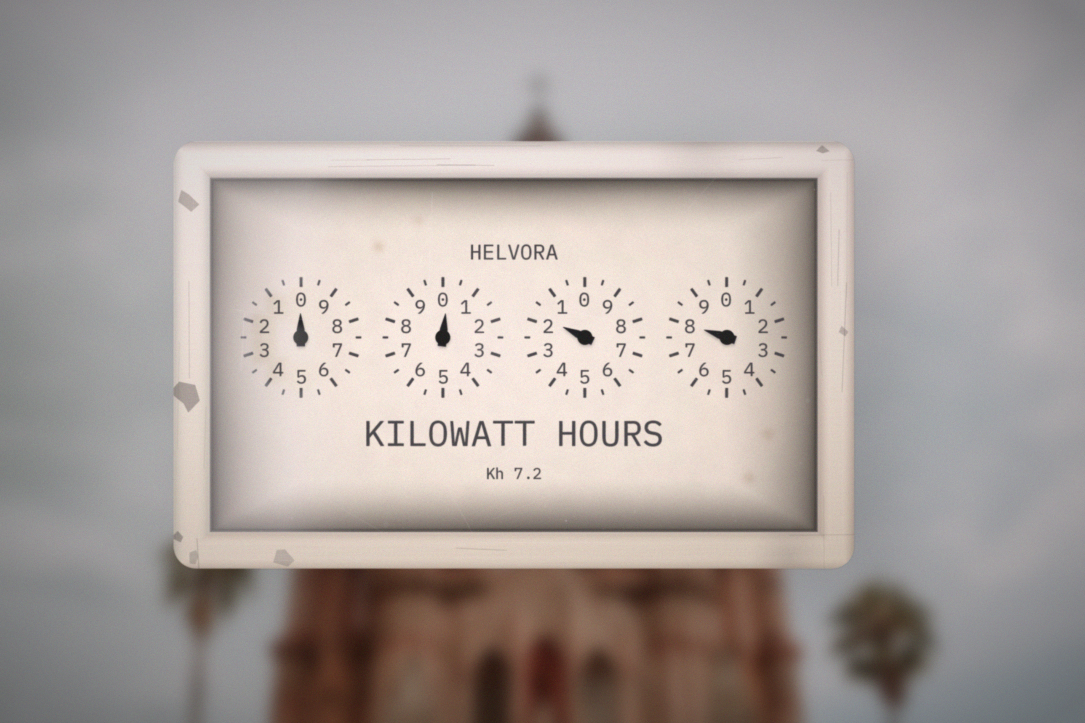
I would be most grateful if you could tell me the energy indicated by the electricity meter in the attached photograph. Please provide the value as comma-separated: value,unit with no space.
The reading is 18,kWh
